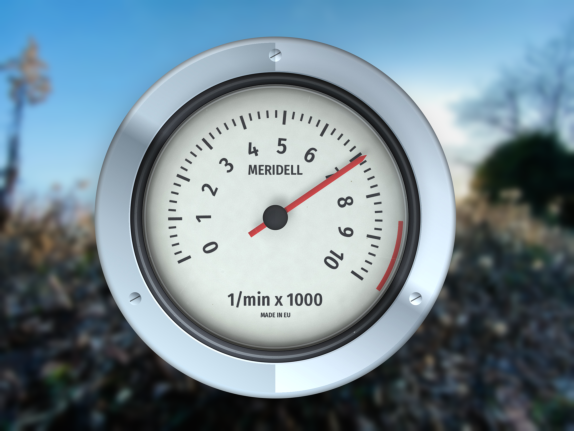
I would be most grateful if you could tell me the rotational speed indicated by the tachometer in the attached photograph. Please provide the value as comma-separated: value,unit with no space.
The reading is 7100,rpm
